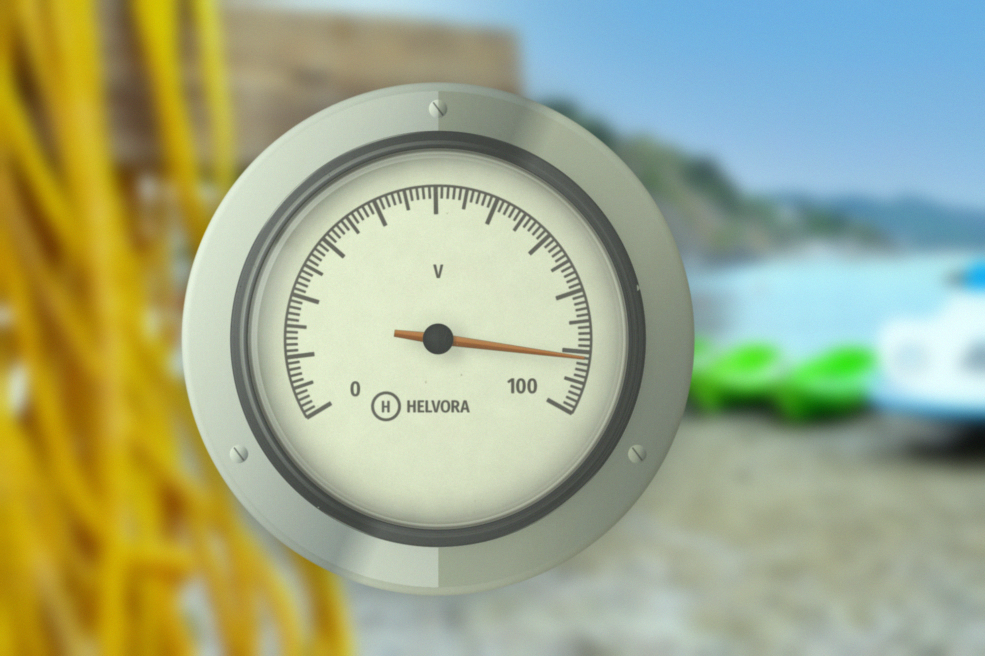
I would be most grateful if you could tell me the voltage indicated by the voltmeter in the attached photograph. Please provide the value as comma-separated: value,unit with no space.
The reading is 91,V
